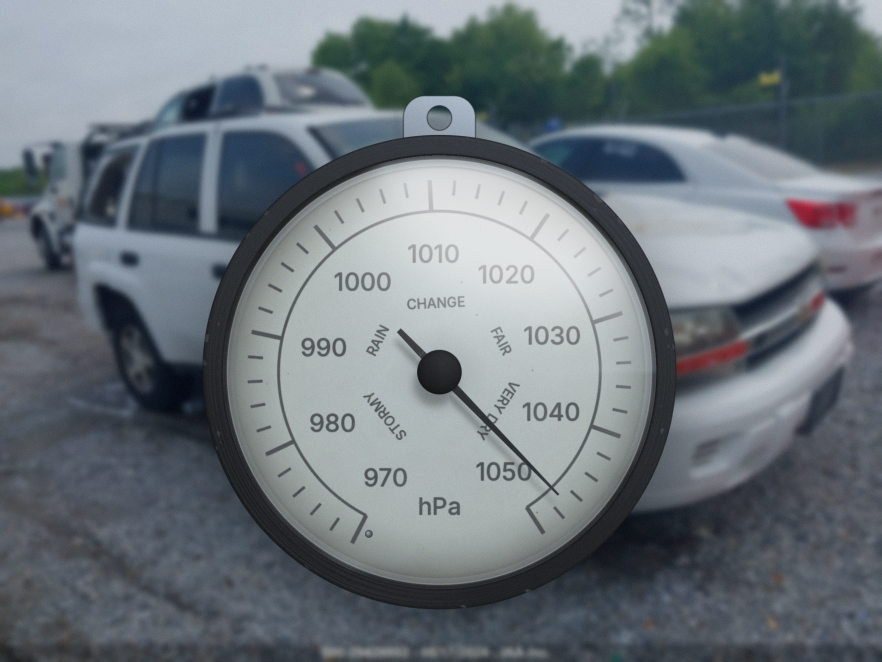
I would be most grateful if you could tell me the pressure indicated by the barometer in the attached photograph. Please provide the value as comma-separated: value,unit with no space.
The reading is 1047,hPa
